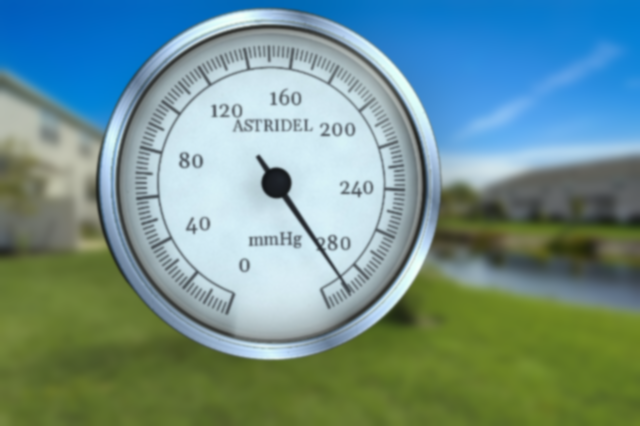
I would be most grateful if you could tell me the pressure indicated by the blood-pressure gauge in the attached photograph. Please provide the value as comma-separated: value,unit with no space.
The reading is 290,mmHg
